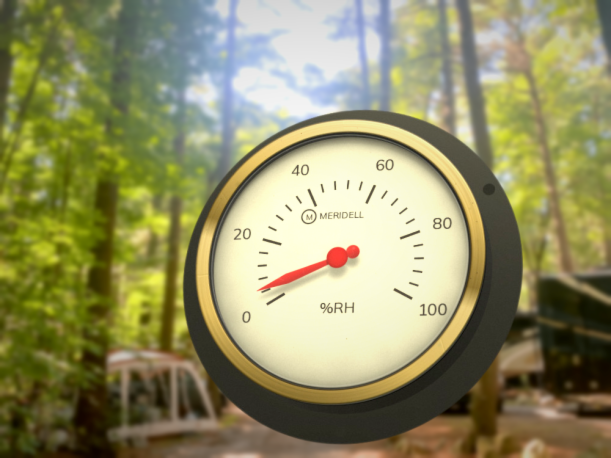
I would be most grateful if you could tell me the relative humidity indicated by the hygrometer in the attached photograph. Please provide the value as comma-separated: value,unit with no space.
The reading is 4,%
